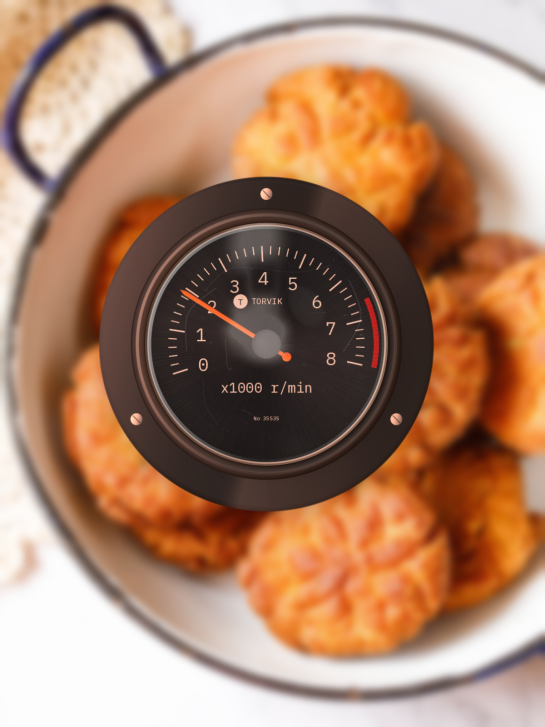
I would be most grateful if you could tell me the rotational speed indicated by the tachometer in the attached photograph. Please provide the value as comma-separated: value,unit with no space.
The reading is 1900,rpm
